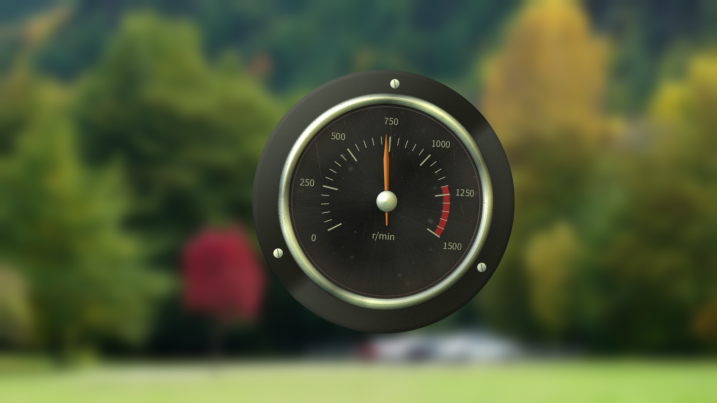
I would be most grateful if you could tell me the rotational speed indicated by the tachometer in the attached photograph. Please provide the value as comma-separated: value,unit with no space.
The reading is 725,rpm
